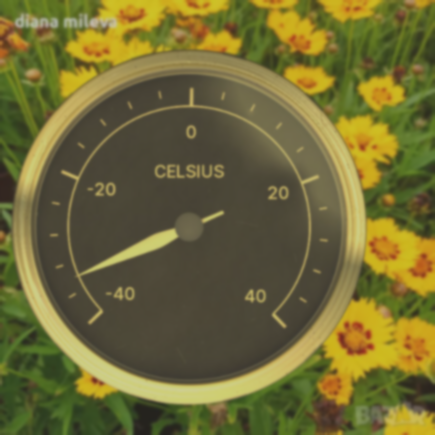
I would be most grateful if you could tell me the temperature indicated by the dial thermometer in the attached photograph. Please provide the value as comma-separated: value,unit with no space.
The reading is -34,°C
